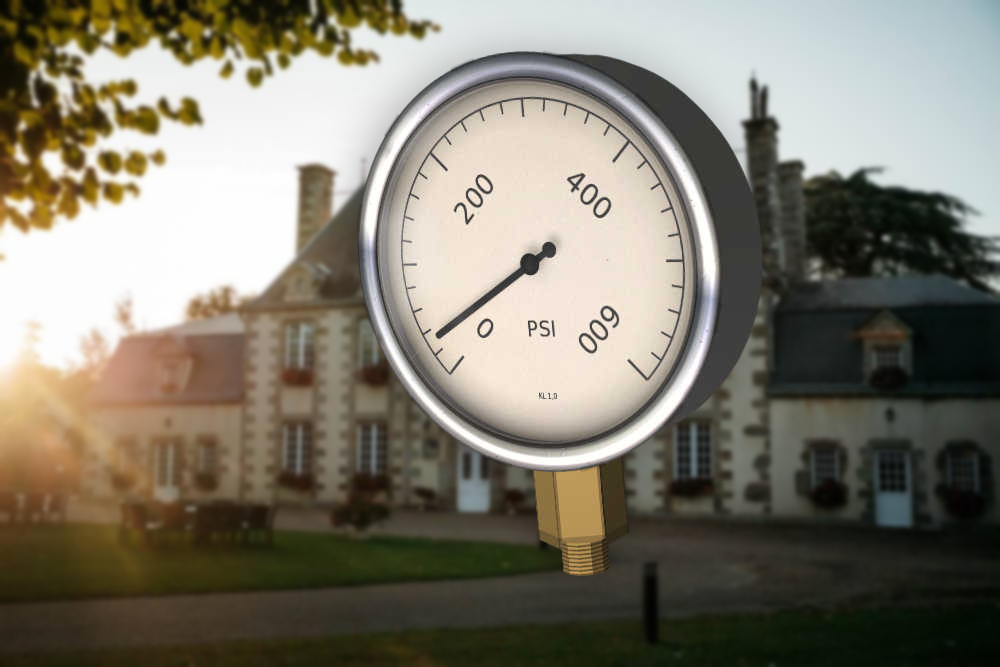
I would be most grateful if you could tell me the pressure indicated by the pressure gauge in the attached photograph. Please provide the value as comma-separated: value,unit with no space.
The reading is 30,psi
